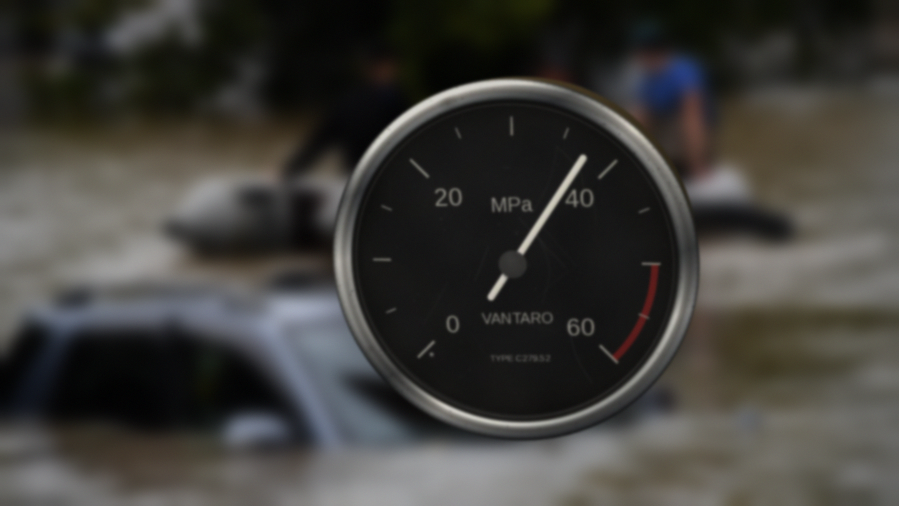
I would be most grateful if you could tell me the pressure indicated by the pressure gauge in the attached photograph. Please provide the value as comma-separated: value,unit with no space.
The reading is 37.5,MPa
